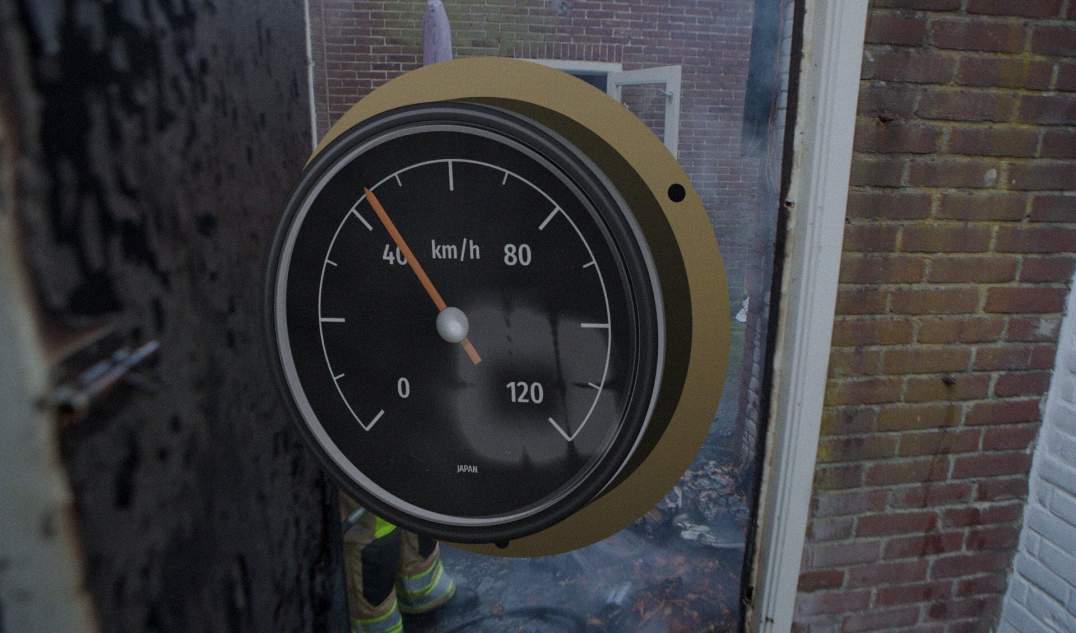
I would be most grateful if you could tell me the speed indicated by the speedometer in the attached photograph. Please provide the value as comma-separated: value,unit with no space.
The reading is 45,km/h
